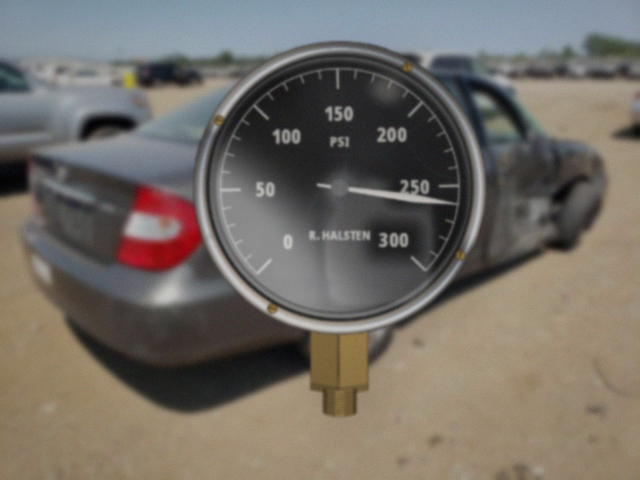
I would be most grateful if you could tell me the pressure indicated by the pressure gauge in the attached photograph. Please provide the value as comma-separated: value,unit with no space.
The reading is 260,psi
